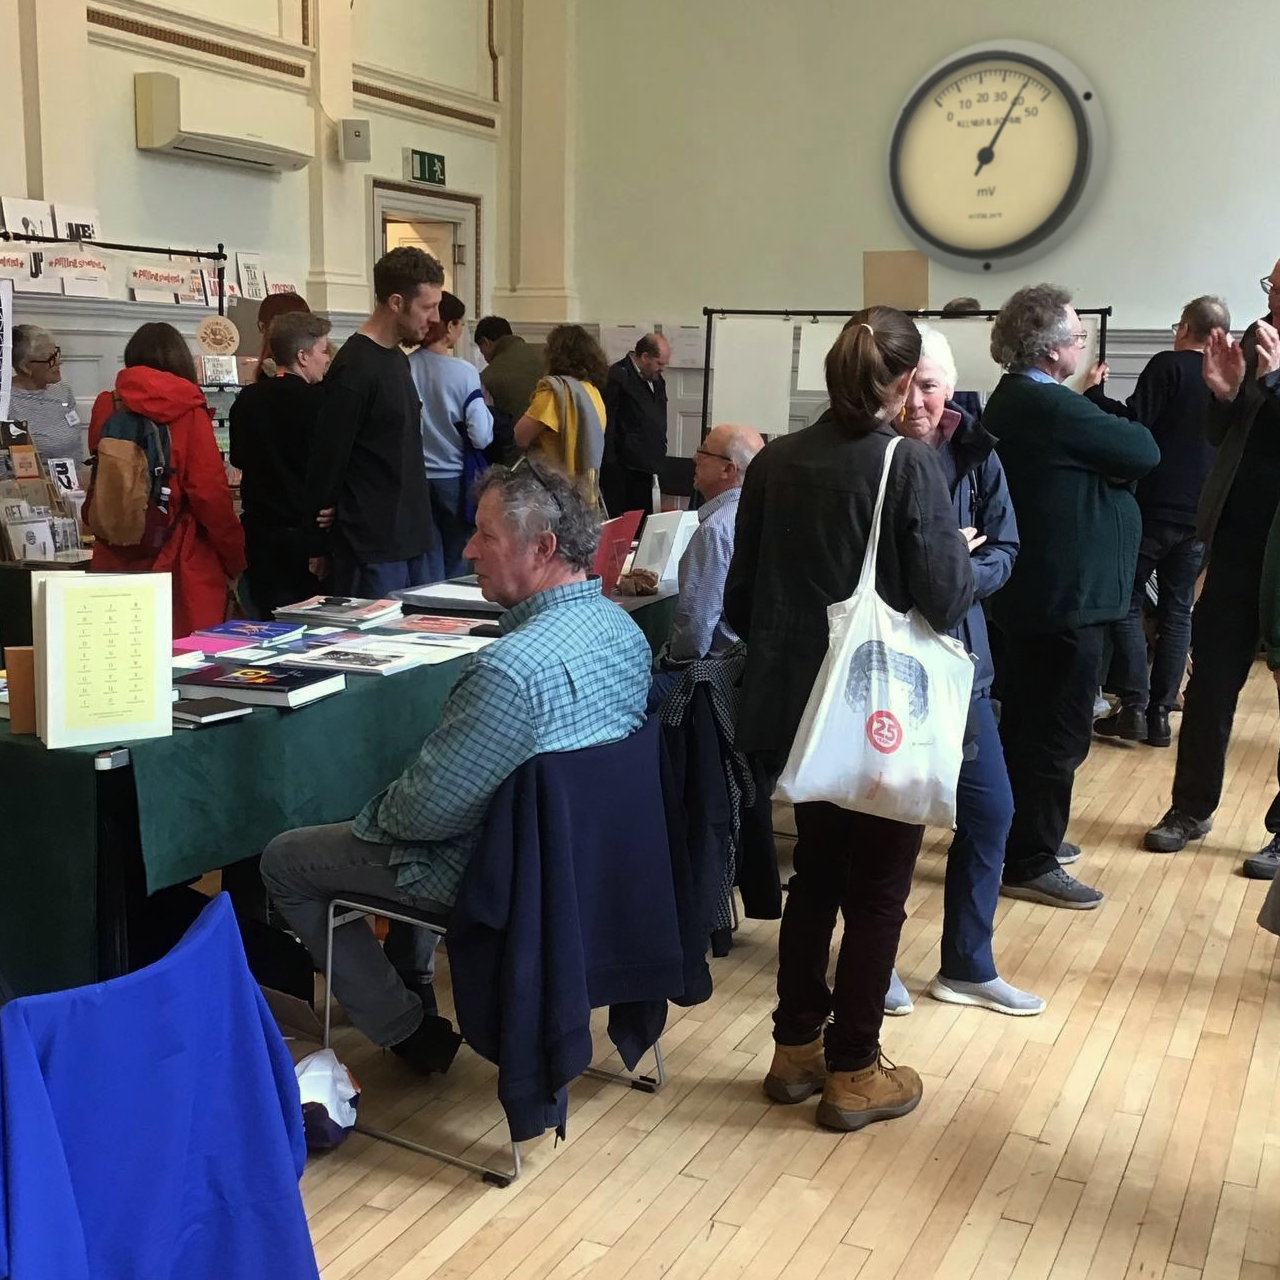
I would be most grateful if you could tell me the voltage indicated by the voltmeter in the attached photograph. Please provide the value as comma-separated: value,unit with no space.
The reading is 40,mV
